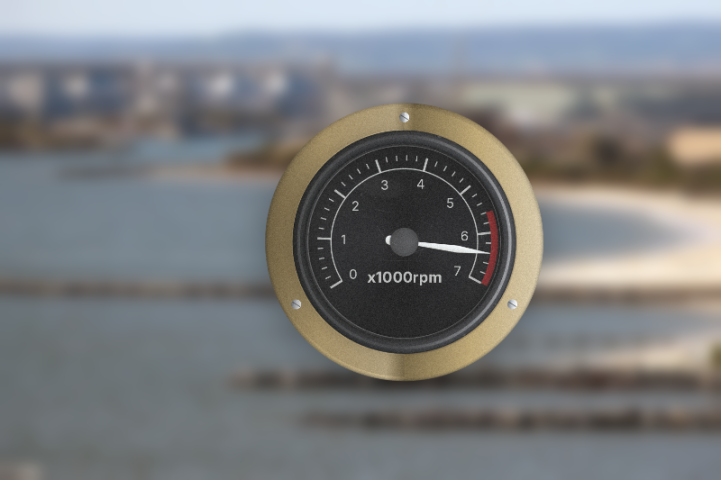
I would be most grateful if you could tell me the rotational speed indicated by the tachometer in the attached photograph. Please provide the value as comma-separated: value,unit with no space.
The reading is 6400,rpm
